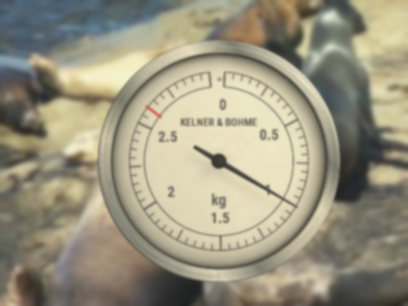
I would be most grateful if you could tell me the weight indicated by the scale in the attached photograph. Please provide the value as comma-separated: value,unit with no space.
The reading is 1,kg
